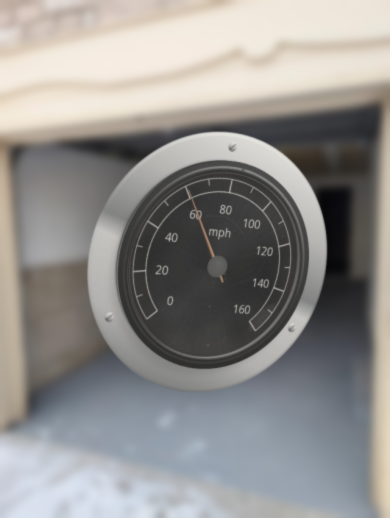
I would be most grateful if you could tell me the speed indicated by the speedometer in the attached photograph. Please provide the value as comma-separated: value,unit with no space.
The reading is 60,mph
